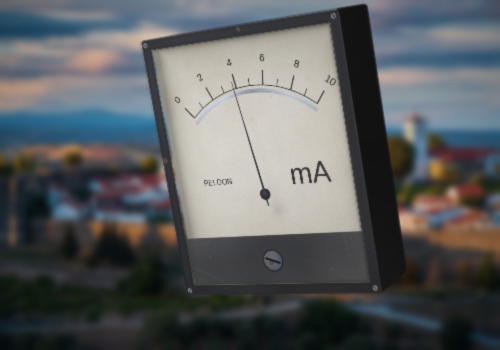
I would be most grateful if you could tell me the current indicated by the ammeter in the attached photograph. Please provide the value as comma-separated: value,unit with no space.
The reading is 4,mA
